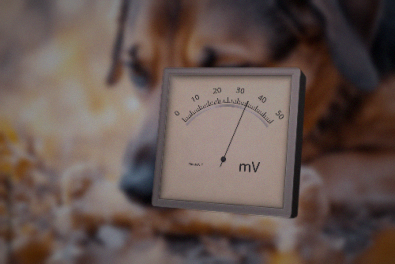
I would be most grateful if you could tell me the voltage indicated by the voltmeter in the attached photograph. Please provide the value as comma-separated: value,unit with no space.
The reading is 35,mV
